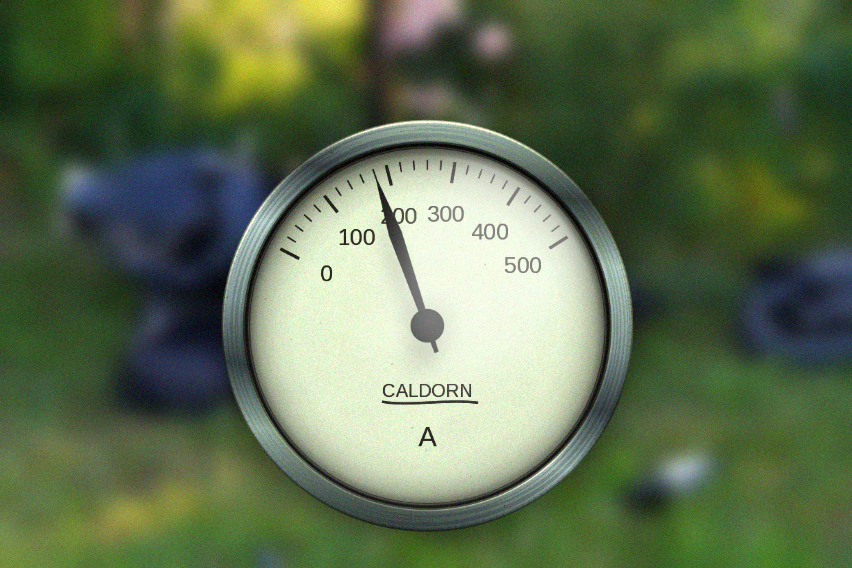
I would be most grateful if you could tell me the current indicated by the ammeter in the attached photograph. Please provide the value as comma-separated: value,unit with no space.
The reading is 180,A
